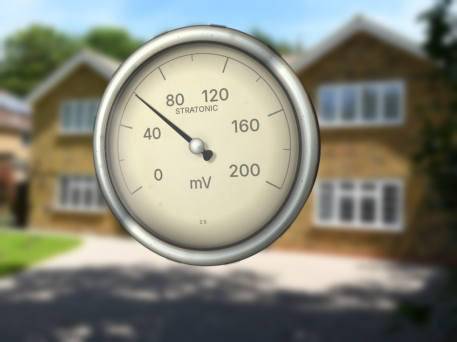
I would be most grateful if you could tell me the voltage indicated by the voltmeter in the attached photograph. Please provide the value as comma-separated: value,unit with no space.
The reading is 60,mV
